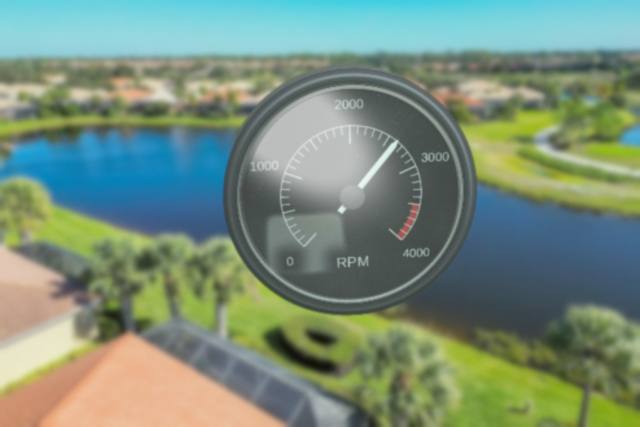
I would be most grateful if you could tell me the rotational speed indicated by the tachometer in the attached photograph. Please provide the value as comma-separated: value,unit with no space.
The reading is 2600,rpm
